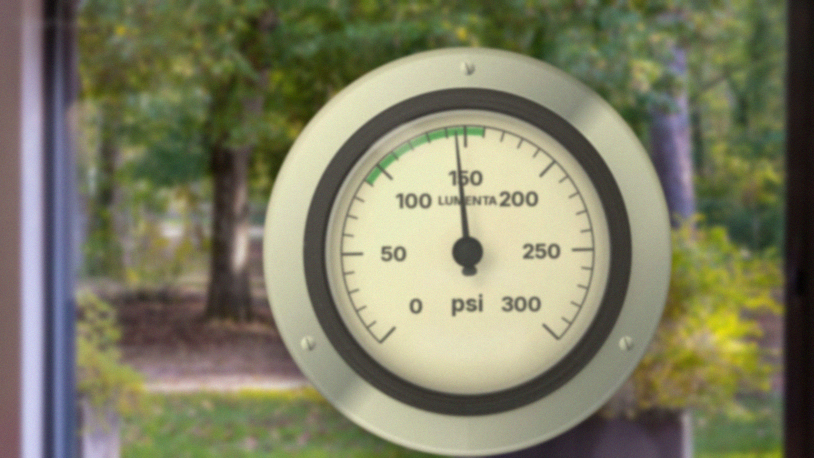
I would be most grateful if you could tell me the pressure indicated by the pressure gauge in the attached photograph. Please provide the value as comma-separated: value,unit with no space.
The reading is 145,psi
